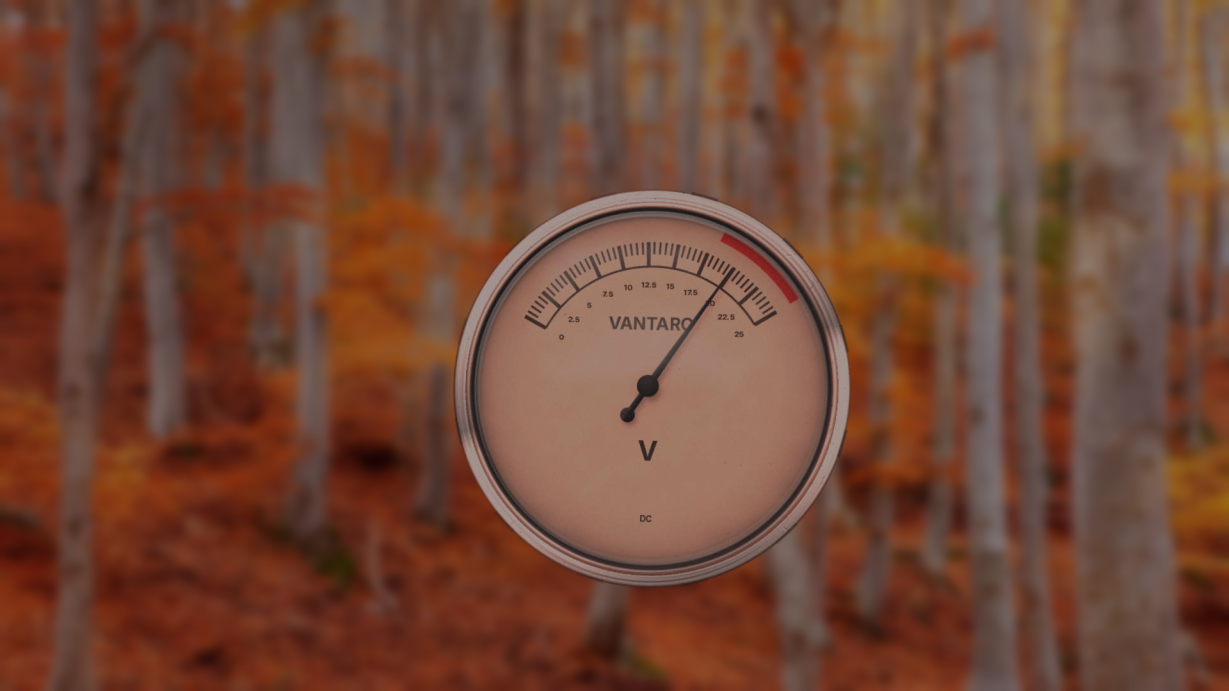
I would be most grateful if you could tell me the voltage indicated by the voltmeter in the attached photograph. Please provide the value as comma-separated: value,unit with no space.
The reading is 20,V
